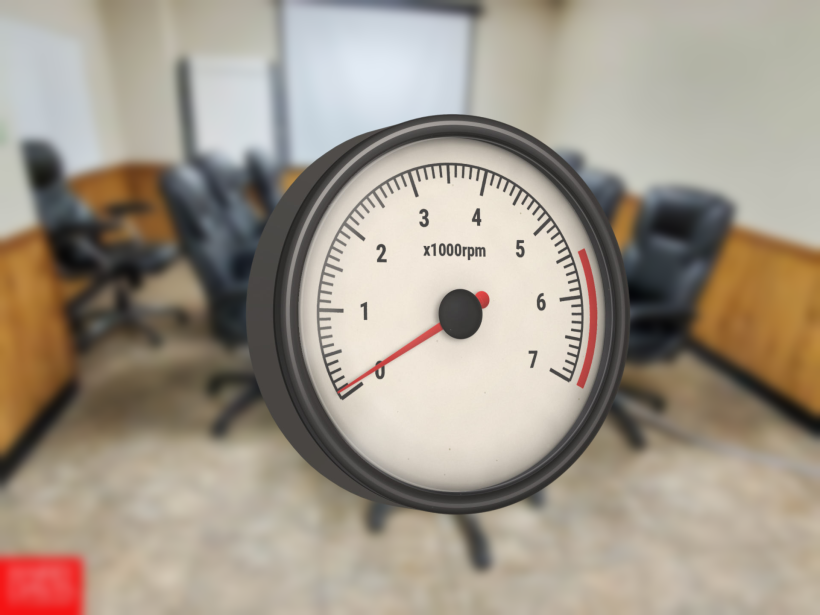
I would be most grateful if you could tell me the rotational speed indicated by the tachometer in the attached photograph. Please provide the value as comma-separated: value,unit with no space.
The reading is 100,rpm
